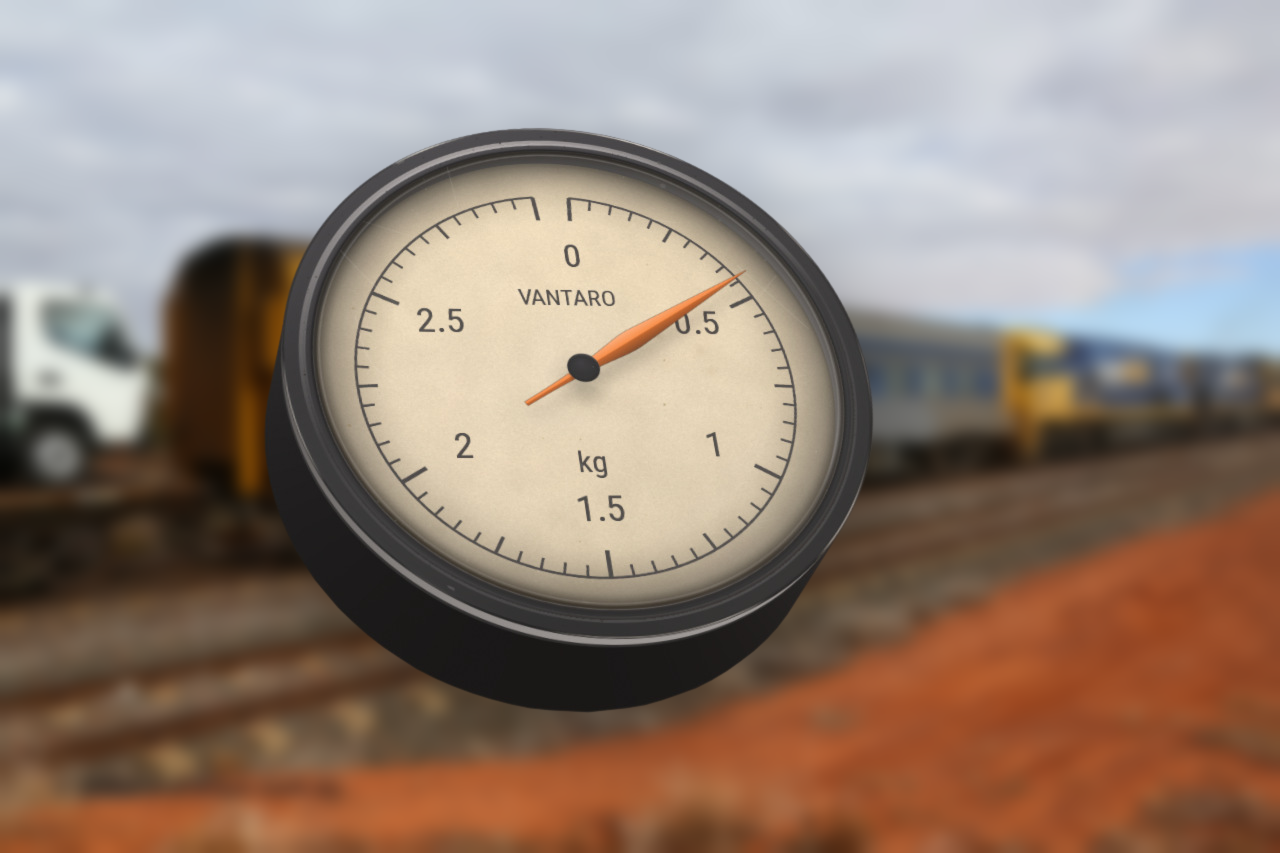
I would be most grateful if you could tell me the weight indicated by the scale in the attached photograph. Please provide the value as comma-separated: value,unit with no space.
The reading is 0.45,kg
